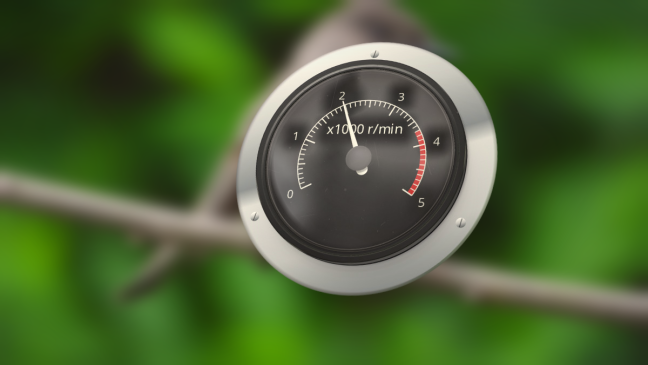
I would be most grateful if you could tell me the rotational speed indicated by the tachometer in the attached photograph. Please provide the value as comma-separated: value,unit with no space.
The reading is 2000,rpm
